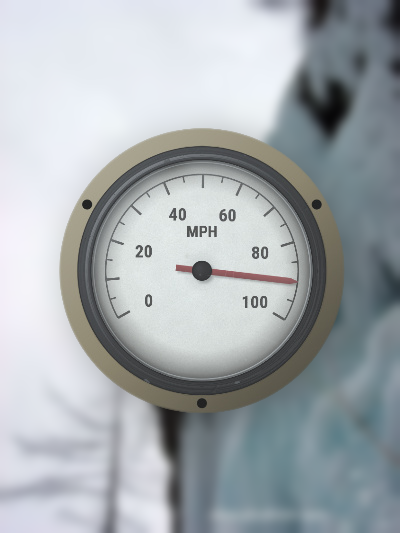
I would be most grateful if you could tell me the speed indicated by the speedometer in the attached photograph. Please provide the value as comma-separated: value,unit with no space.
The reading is 90,mph
